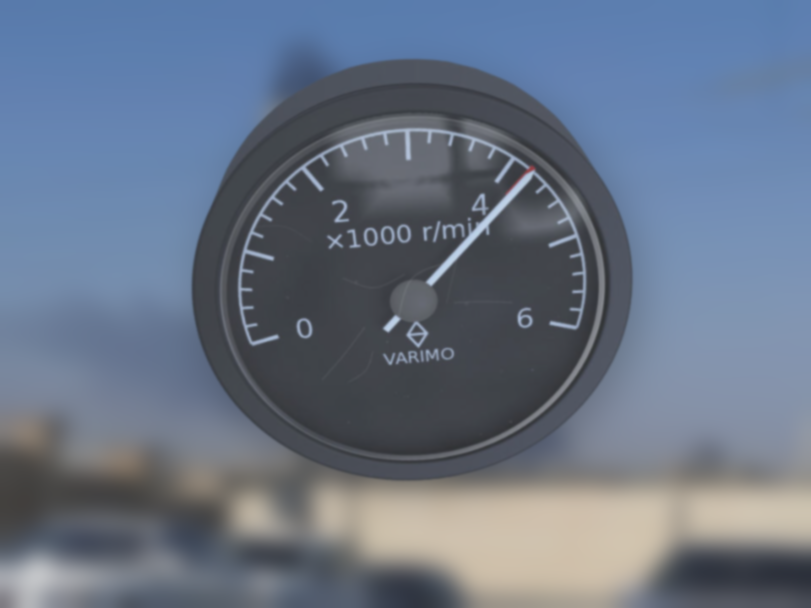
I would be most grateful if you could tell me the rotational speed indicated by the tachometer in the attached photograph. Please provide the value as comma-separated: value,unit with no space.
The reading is 4200,rpm
